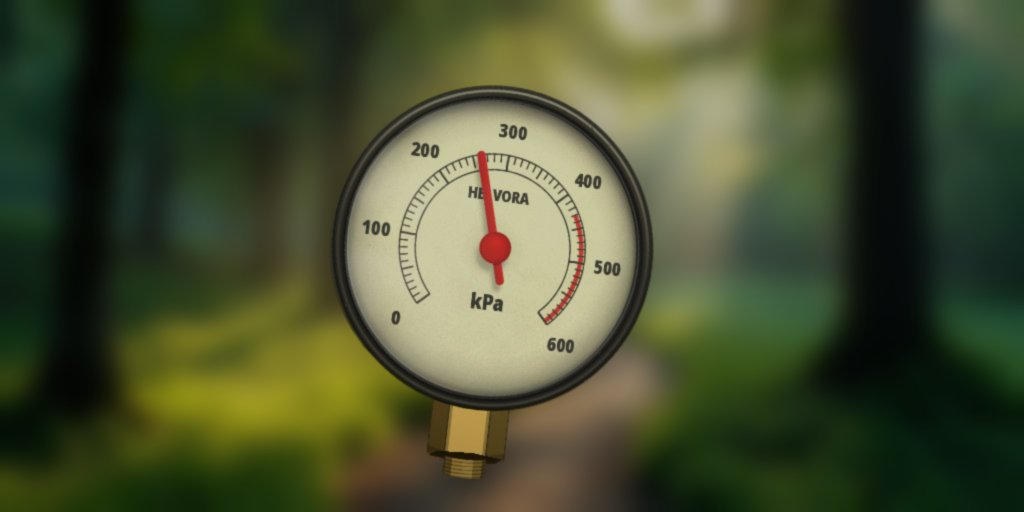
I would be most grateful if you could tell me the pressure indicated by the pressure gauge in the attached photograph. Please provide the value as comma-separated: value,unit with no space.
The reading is 260,kPa
